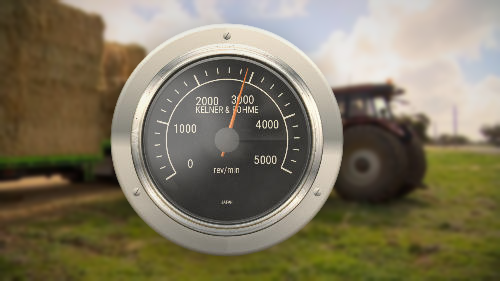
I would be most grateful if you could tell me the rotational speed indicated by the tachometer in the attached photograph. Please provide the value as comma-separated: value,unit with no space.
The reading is 2900,rpm
